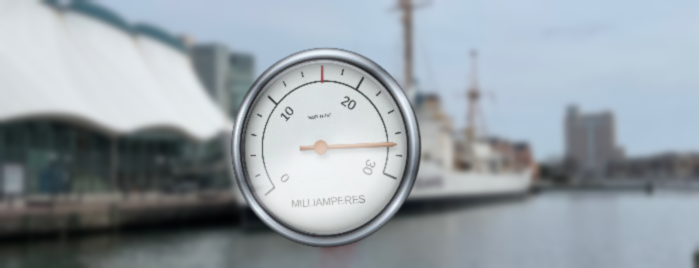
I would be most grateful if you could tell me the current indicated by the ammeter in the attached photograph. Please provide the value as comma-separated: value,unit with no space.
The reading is 27,mA
